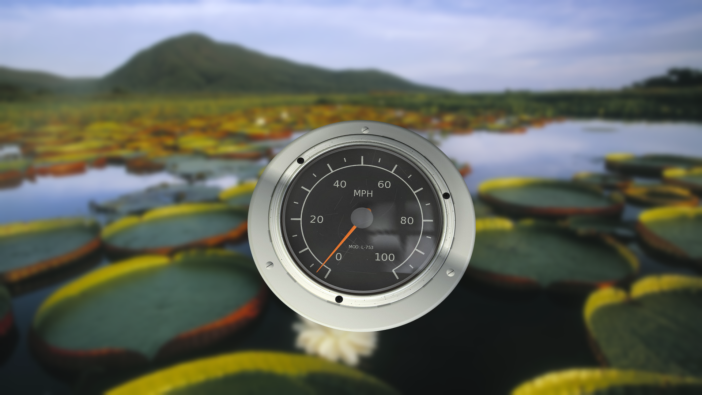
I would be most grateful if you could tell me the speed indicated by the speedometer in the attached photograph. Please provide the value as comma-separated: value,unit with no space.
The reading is 2.5,mph
